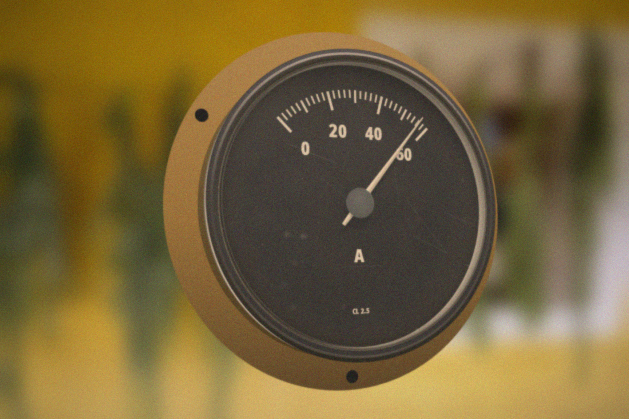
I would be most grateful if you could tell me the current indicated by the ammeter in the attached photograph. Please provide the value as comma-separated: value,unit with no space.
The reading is 56,A
